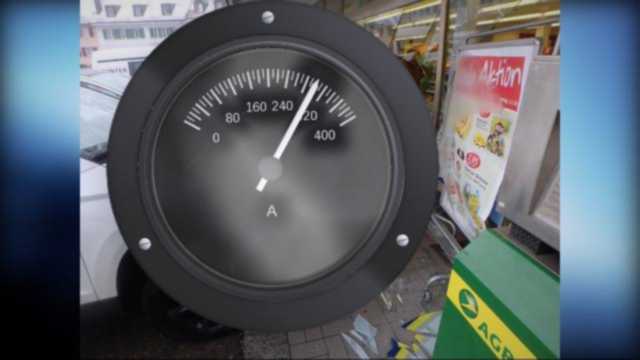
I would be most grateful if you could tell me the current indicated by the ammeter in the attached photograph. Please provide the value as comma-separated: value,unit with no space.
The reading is 300,A
